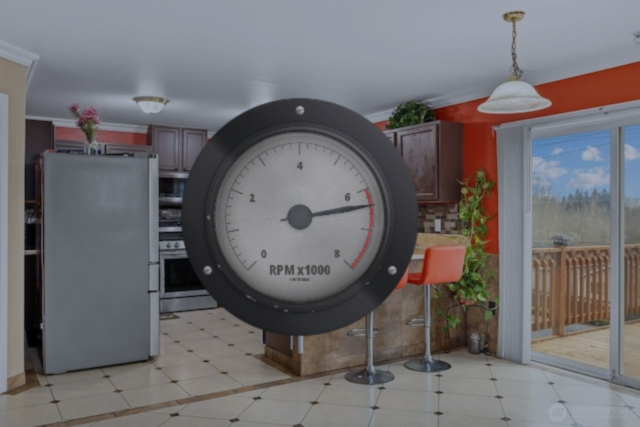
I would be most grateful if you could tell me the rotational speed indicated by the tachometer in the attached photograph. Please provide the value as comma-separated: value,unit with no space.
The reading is 6400,rpm
